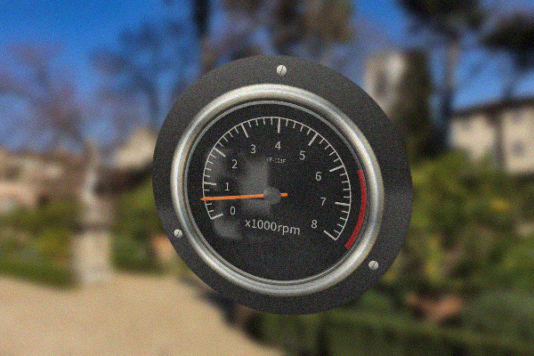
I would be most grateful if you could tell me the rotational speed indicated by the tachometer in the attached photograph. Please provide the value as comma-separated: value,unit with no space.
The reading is 600,rpm
